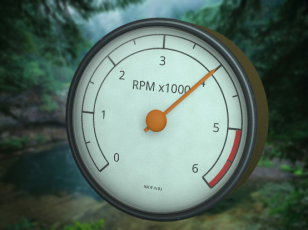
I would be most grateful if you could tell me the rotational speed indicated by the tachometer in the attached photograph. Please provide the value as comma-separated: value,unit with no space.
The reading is 4000,rpm
